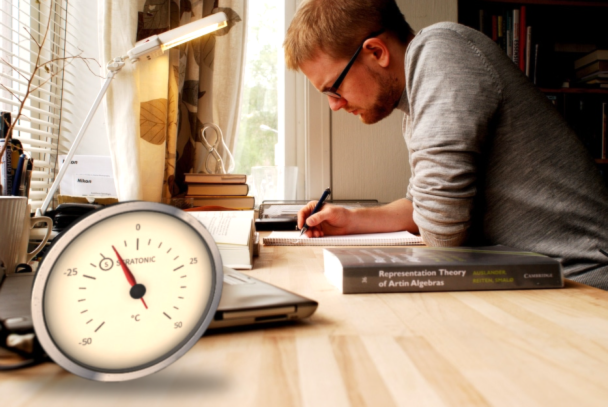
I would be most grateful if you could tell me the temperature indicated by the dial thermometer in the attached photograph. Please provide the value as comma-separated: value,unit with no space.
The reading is -10,°C
